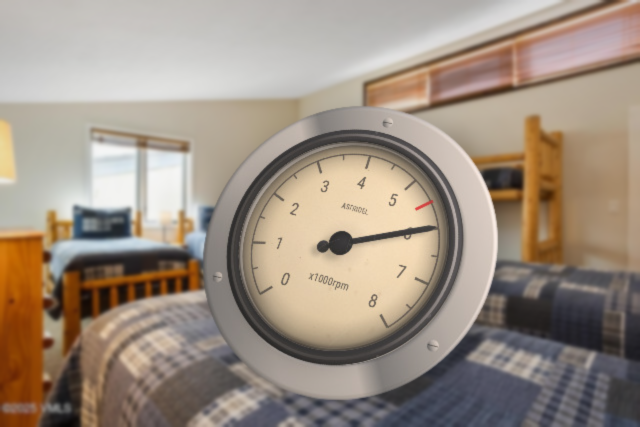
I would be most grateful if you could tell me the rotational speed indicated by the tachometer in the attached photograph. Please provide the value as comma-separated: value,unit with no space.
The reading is 6000,rpm
